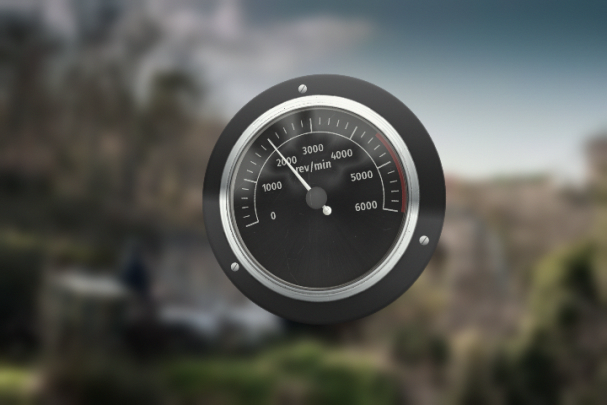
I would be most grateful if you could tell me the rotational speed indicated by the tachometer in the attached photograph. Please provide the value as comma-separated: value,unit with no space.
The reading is 2000,rpm
